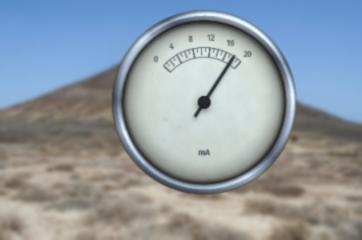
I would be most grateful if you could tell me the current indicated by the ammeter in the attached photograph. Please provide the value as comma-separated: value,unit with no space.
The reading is 18,mA
